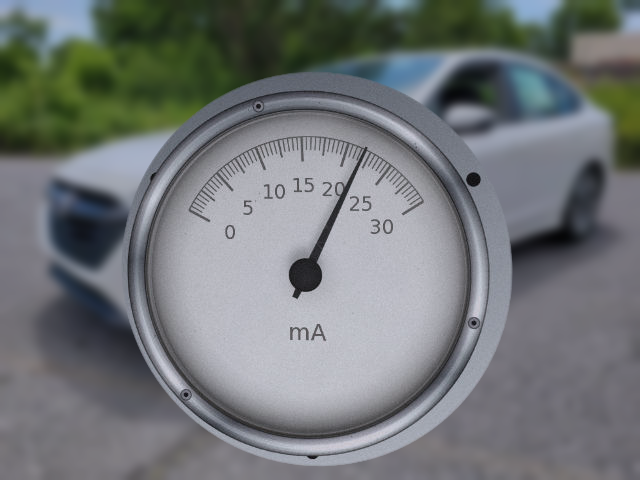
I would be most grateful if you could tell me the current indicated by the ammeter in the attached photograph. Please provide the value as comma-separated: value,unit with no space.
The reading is 22,mA
